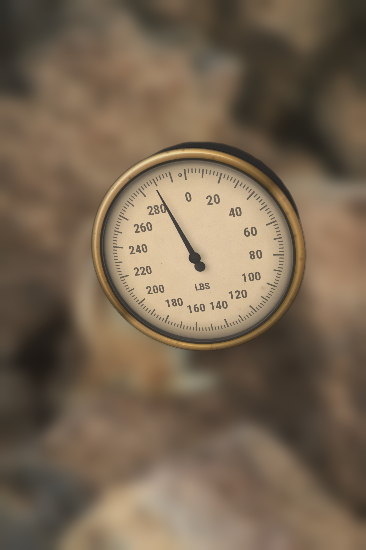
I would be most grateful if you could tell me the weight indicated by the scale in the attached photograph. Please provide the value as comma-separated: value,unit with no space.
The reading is 290,lb
